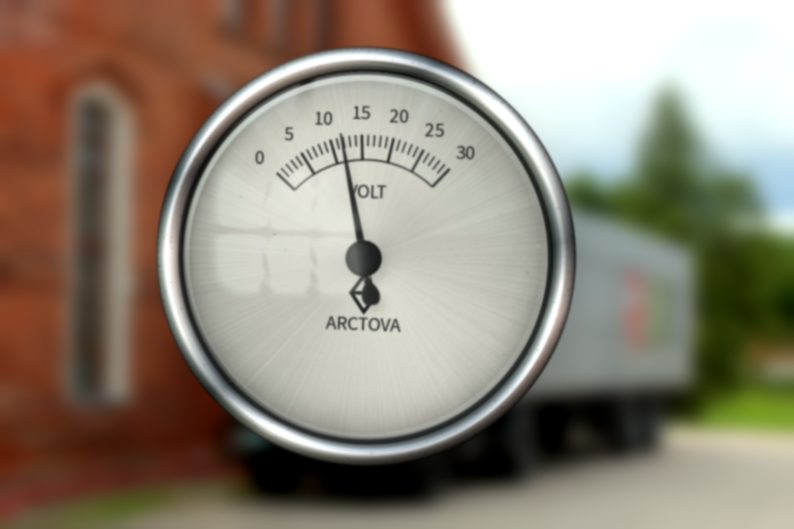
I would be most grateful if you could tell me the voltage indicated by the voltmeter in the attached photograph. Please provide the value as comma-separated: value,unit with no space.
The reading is 12,V
